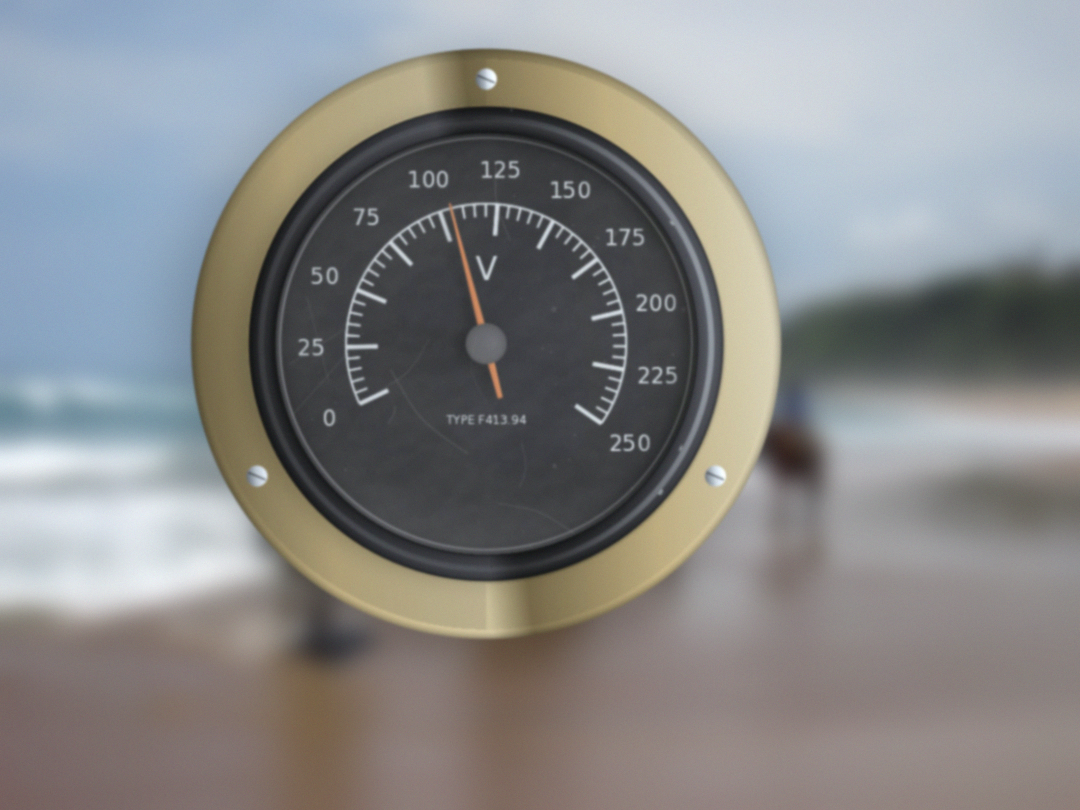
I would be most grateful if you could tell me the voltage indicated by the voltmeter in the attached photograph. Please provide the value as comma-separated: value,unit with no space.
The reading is 105,V
